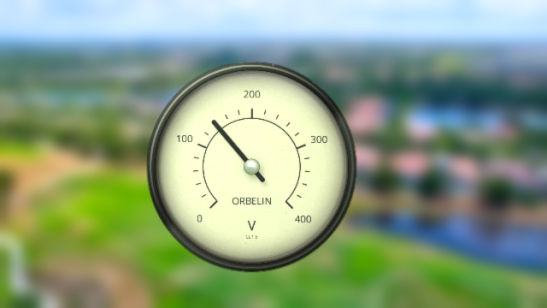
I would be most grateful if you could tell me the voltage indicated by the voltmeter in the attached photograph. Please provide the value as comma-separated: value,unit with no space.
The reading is 140,V
